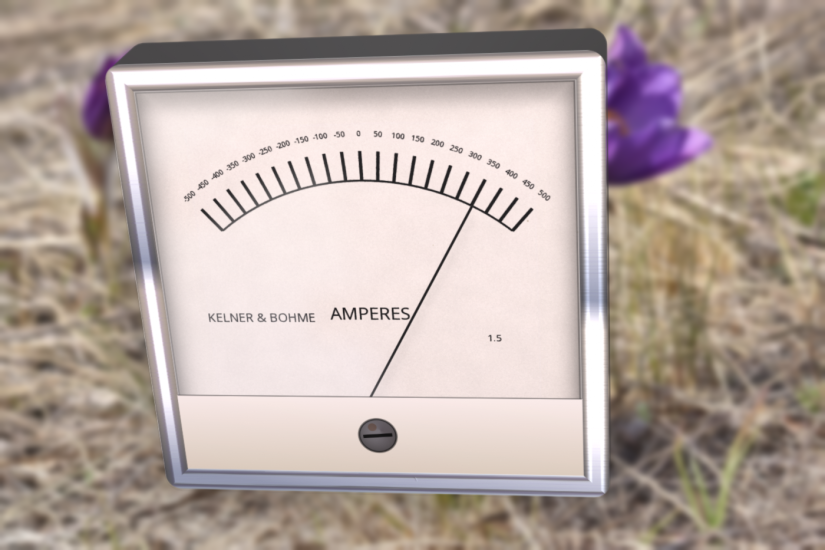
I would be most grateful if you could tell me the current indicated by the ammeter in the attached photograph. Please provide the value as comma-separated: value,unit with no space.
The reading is 350,A
